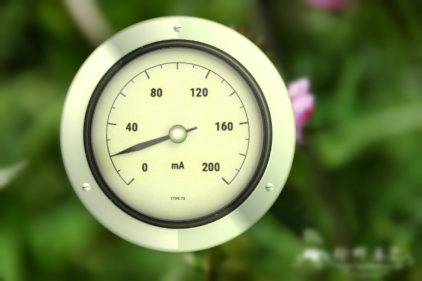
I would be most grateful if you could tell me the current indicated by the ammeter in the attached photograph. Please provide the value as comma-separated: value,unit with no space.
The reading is 20,mA
